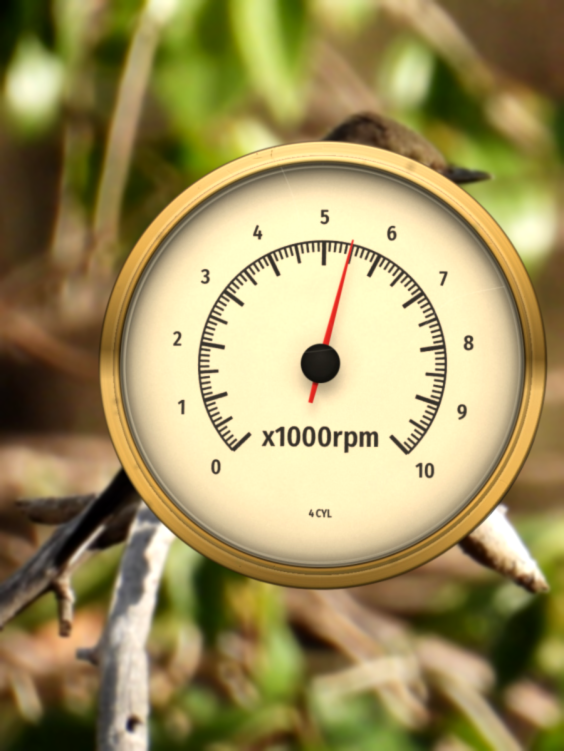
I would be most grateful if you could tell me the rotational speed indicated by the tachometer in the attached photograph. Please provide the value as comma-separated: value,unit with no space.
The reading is 5500,rpm
